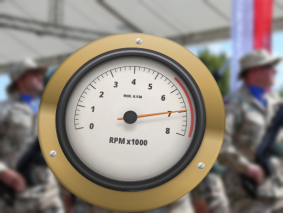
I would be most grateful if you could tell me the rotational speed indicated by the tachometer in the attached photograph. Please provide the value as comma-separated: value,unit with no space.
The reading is 7000,rpm
